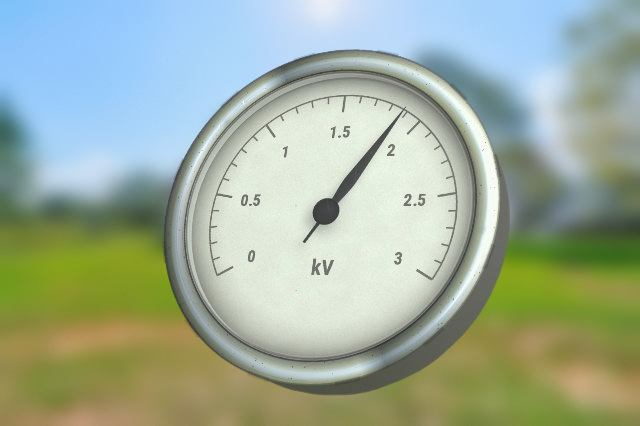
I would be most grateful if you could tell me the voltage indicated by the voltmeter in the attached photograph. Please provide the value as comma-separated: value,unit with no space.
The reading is 1.9,kV
